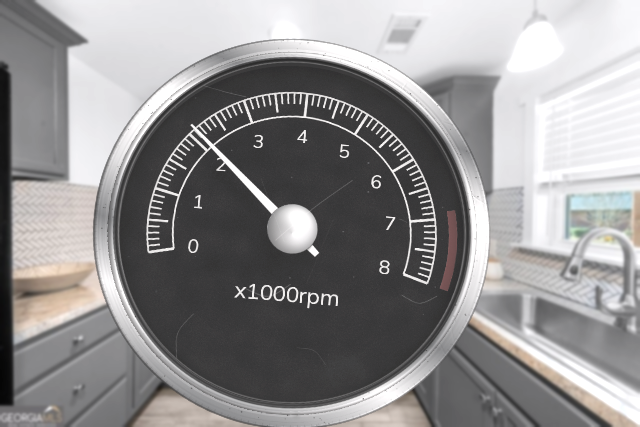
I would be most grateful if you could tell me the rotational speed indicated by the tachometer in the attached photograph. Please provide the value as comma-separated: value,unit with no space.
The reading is 2100,rpm
